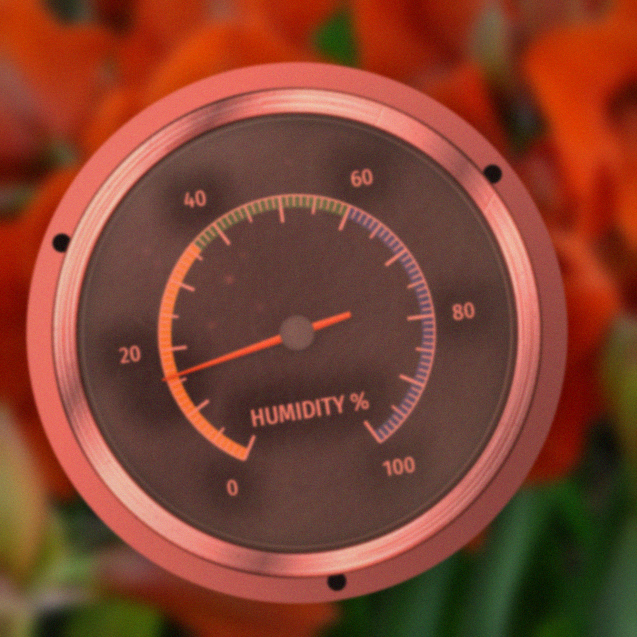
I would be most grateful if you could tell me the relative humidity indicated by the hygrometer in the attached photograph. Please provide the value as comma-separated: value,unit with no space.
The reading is 16,%
